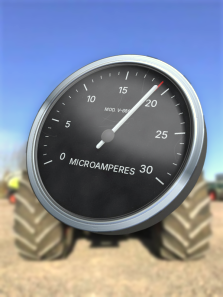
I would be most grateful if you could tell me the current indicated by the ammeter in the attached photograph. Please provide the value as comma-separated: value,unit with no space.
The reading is 19,µA
